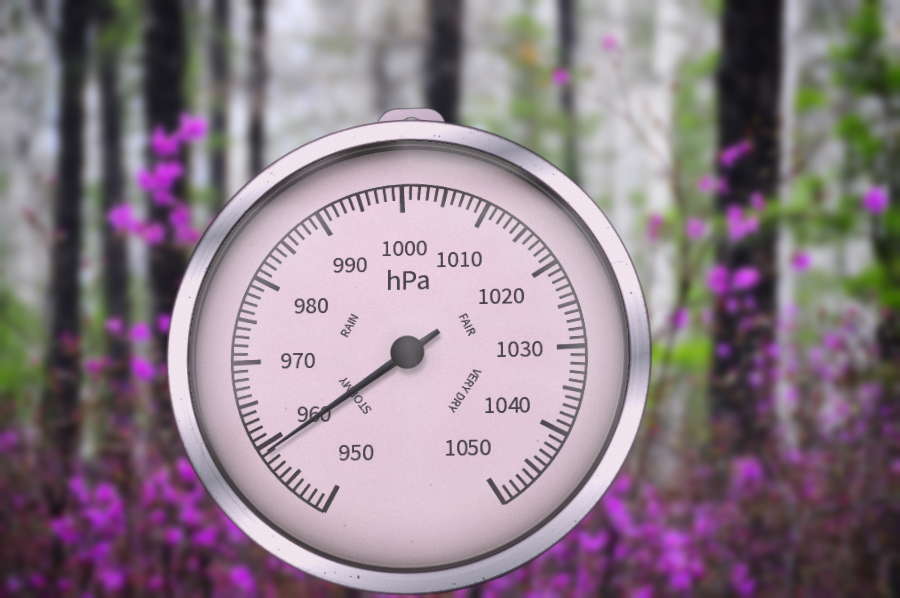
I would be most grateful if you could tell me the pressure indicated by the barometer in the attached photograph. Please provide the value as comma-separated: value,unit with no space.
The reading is 959,hPa
